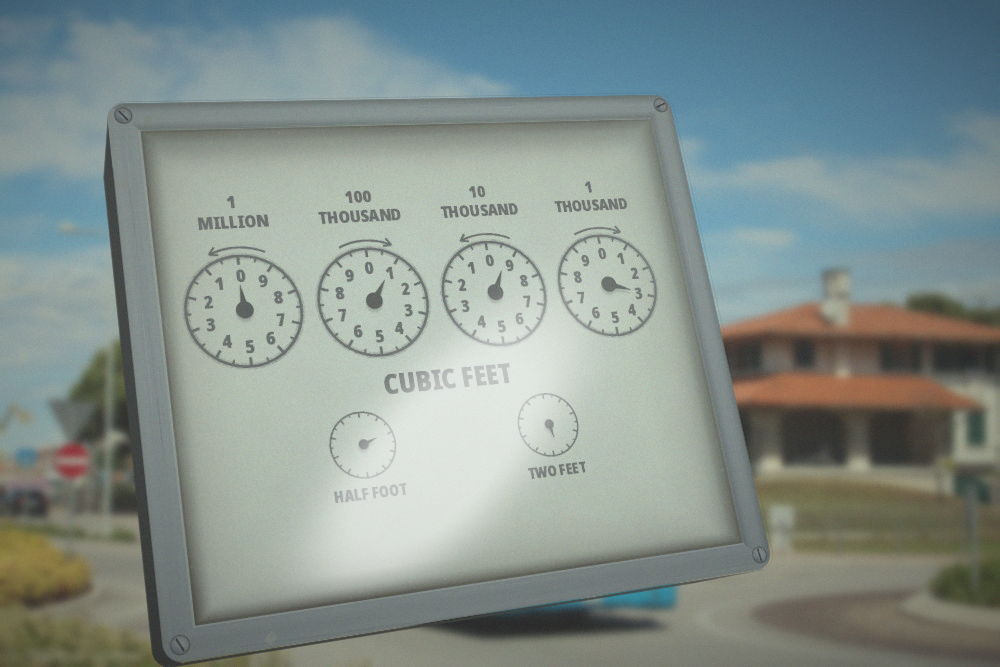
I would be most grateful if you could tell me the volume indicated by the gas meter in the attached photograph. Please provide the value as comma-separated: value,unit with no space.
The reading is 9300,ft³
